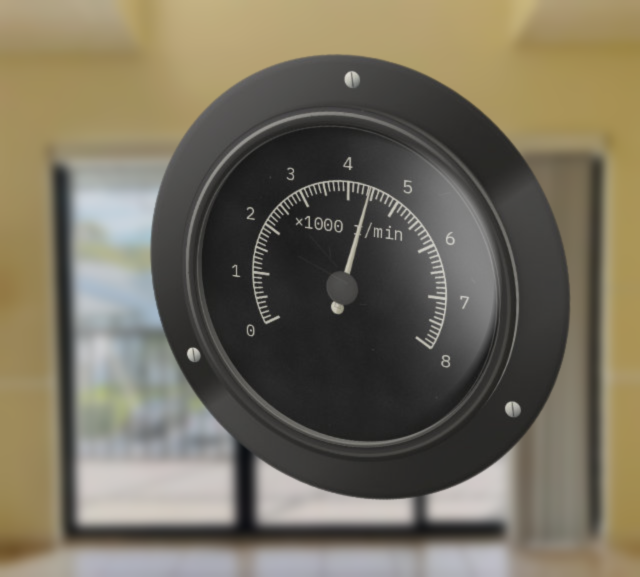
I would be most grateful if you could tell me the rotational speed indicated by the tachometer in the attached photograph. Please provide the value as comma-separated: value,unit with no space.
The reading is 4500,rpm
